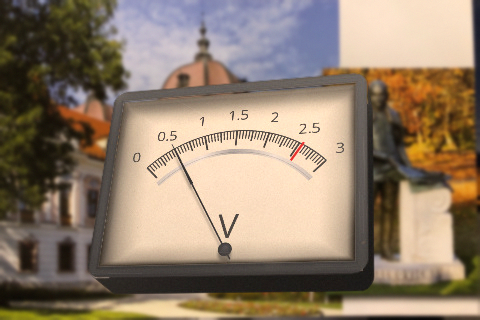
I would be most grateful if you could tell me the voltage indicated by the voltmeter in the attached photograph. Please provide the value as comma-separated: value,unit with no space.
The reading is 0.5,V
